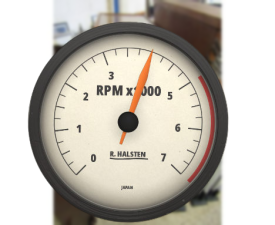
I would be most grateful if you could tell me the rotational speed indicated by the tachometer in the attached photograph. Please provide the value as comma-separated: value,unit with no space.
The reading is 4000,rpm
